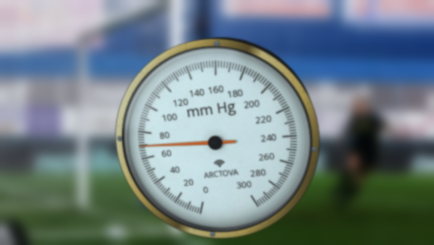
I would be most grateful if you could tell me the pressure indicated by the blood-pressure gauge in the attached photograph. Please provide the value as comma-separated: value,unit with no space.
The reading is 70,mmHg
